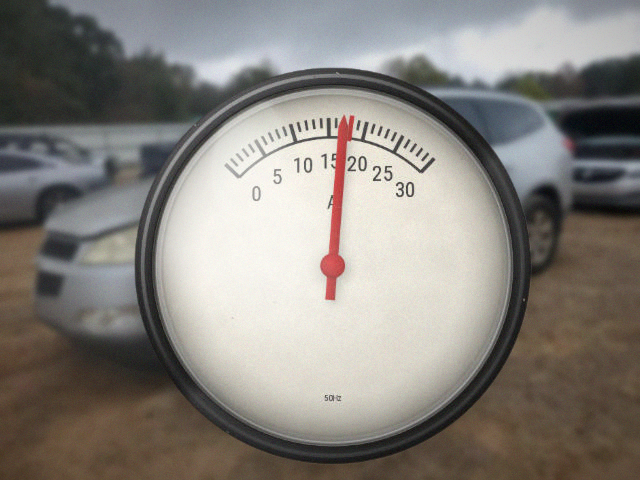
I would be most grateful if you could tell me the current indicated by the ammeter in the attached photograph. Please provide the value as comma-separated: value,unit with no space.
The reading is 17,A
